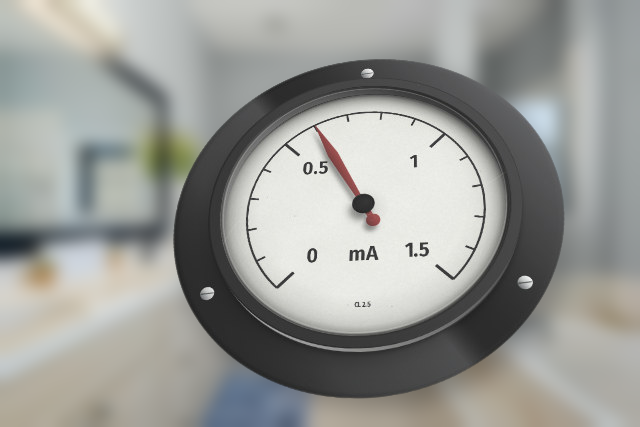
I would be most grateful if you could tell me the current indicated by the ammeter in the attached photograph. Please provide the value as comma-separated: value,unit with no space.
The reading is 0.6,mA
